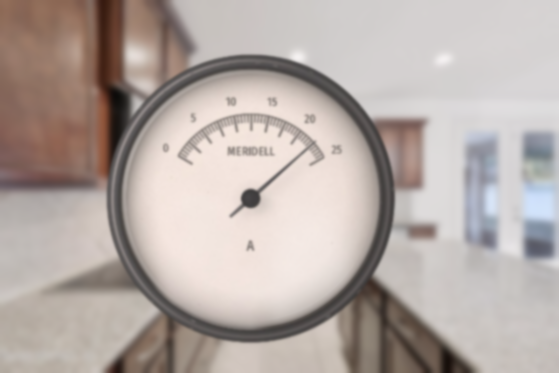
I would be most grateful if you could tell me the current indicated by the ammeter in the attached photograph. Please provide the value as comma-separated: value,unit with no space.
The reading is 22.5,A
